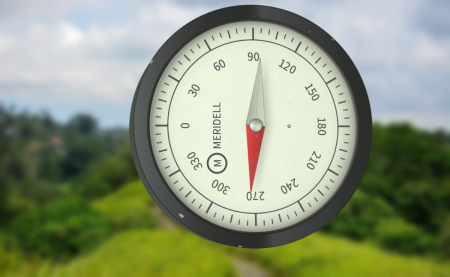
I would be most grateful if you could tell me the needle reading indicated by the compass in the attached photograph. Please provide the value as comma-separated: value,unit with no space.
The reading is 275,°
